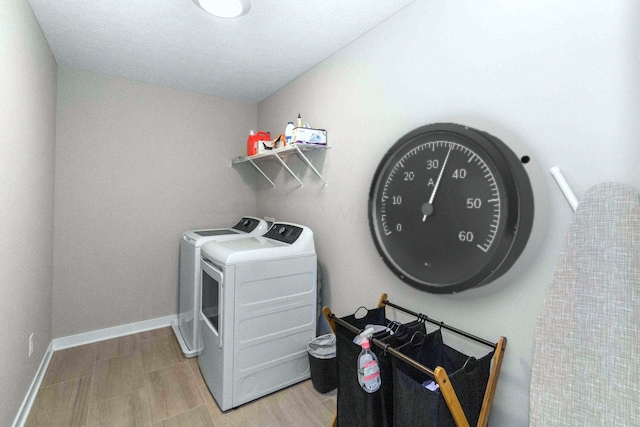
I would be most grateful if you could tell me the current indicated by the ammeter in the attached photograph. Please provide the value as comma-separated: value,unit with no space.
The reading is 35,A
